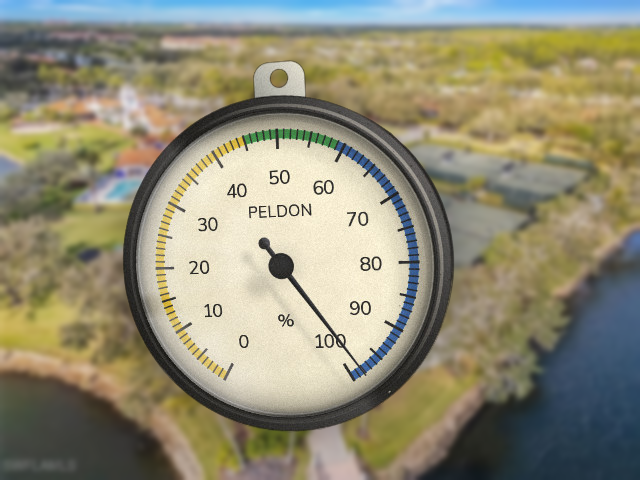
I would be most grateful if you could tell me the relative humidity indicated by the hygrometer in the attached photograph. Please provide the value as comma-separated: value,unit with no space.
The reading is 98,%
